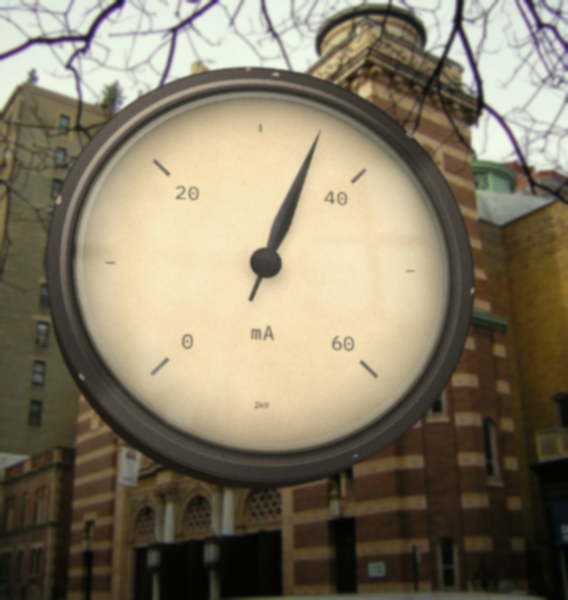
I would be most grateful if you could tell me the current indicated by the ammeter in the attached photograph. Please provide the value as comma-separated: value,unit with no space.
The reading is 35,mA
